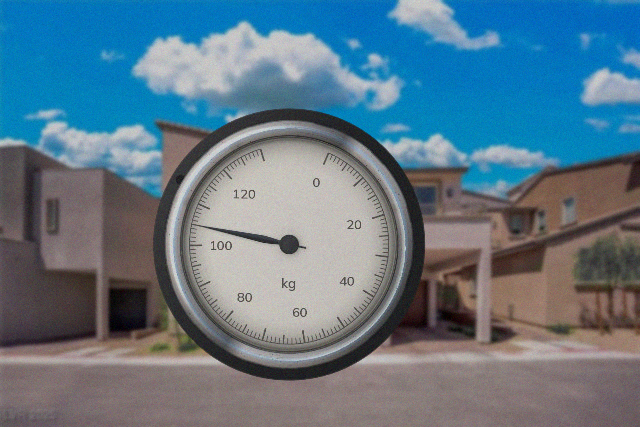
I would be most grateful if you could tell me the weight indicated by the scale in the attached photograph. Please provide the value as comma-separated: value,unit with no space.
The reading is 105,kg
